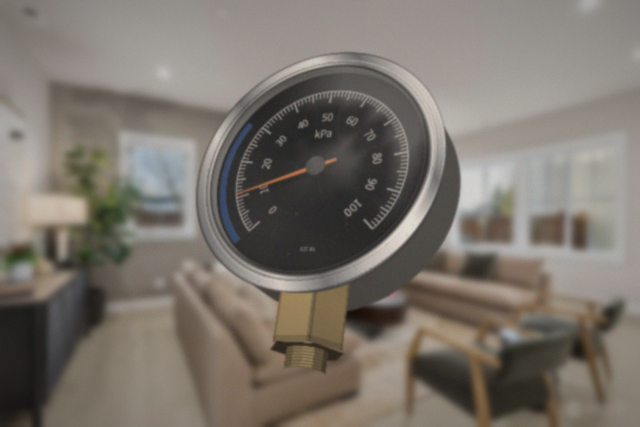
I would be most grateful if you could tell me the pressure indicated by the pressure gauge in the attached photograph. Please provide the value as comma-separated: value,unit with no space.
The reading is 10,kPa
